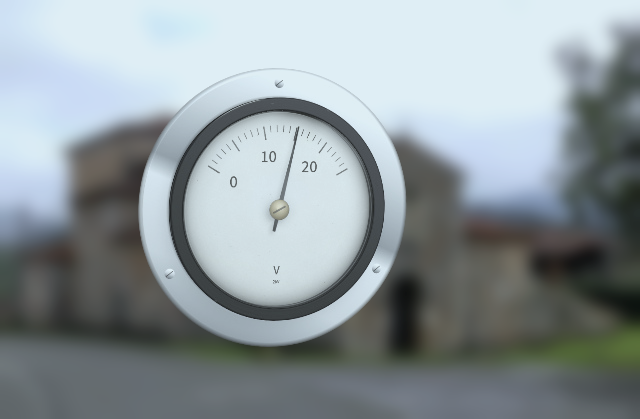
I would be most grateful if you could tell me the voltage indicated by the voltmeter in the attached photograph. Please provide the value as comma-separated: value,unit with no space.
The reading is 15,V
